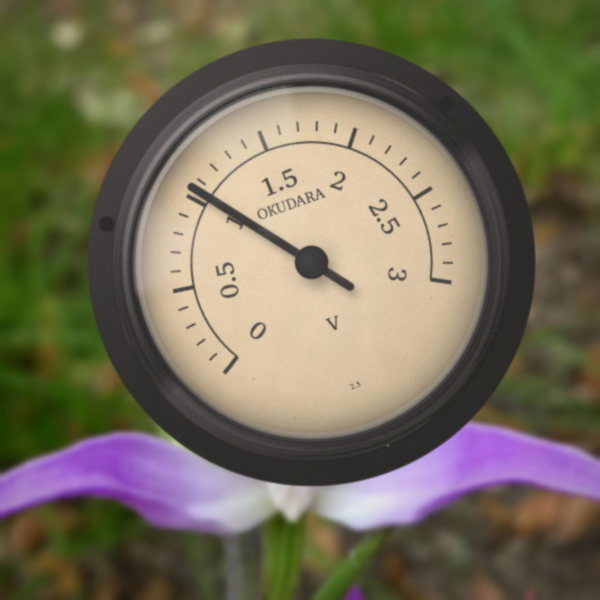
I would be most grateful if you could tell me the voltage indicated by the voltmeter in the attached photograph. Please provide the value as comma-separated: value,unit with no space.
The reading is 1.05,V
